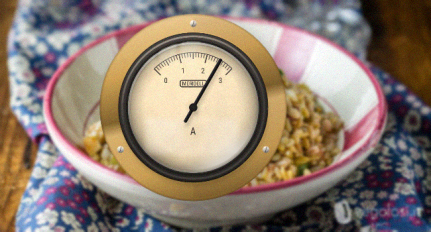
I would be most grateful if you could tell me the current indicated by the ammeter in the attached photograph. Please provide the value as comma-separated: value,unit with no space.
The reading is 2.5,A
